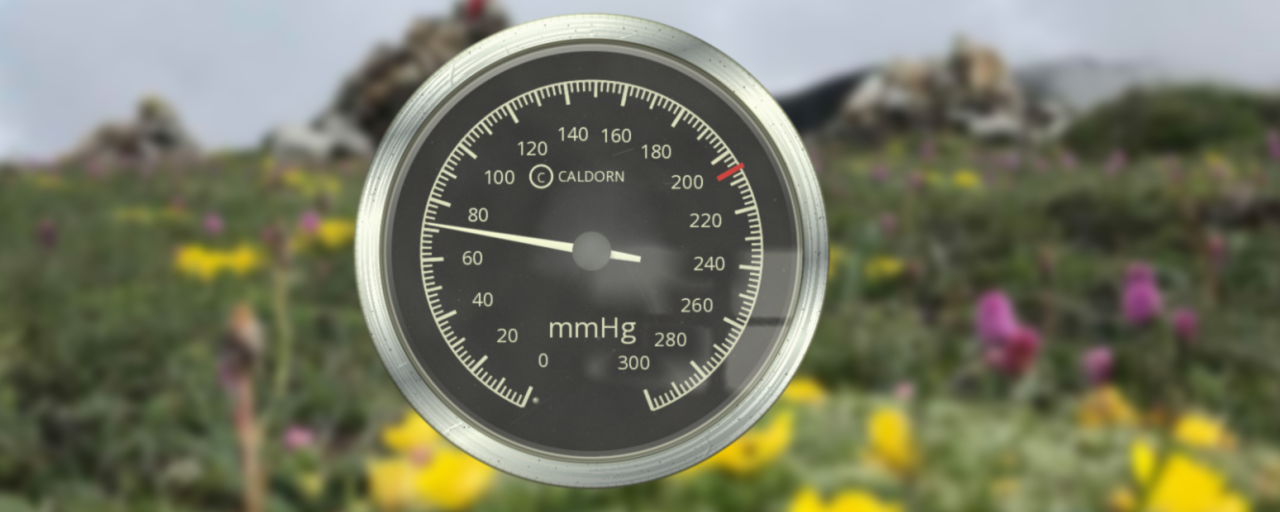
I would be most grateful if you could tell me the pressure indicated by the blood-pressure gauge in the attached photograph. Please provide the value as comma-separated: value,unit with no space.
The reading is 72,mmHg
